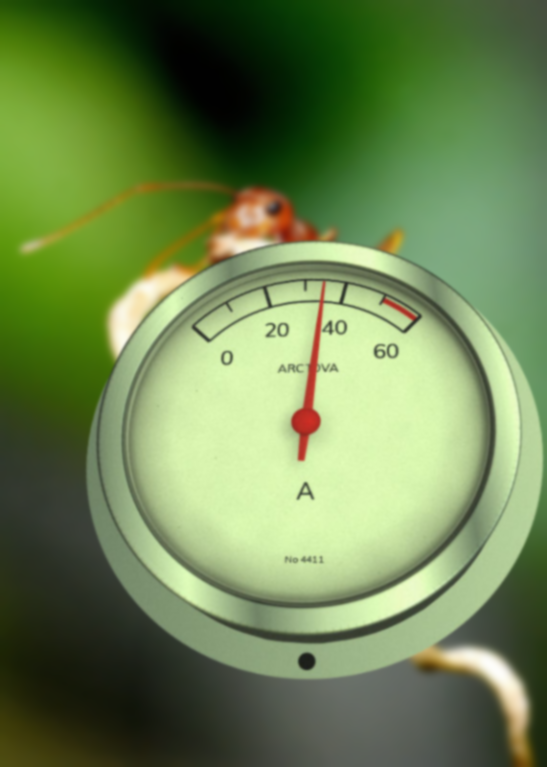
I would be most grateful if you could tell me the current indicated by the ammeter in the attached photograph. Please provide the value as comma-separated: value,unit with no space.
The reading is 35,A
